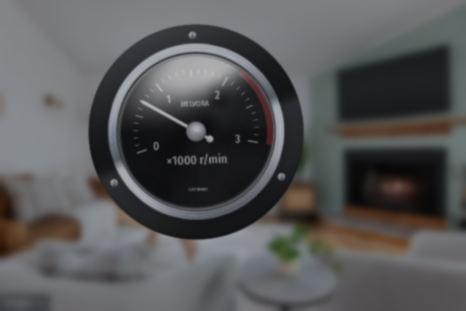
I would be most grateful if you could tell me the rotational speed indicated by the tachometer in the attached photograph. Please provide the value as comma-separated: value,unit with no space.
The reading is 700,rpm
